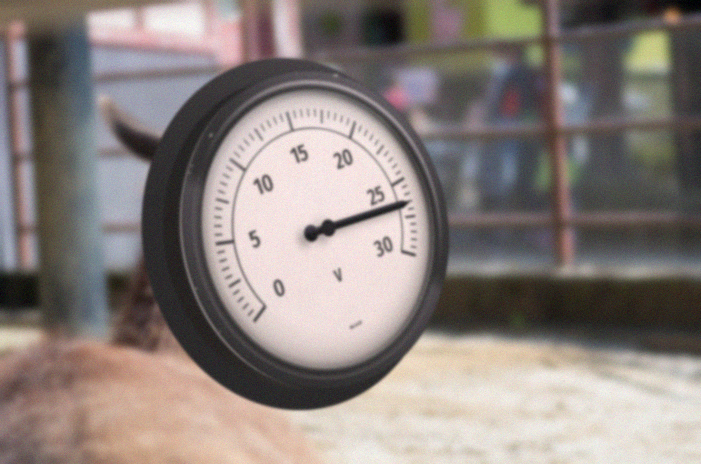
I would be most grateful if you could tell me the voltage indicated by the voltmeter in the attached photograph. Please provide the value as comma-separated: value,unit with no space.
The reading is 26.5,V
